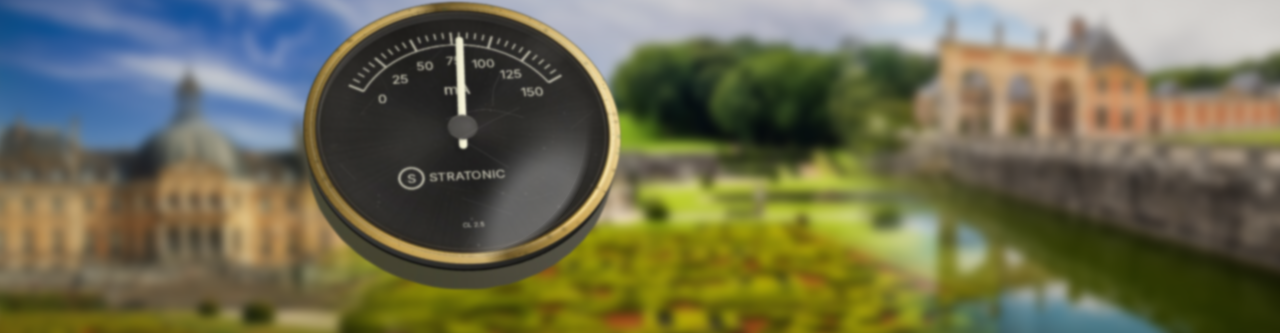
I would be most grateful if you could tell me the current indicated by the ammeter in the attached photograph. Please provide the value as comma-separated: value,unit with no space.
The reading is 80,mA
